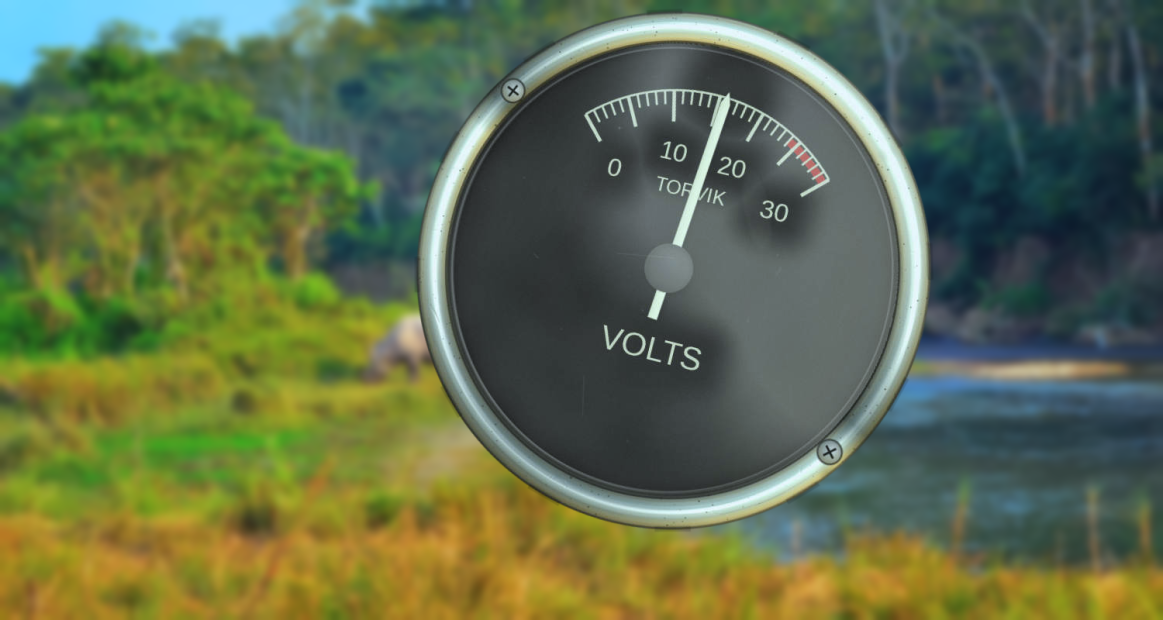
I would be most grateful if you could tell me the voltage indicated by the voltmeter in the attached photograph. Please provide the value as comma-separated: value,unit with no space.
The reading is 16,V
